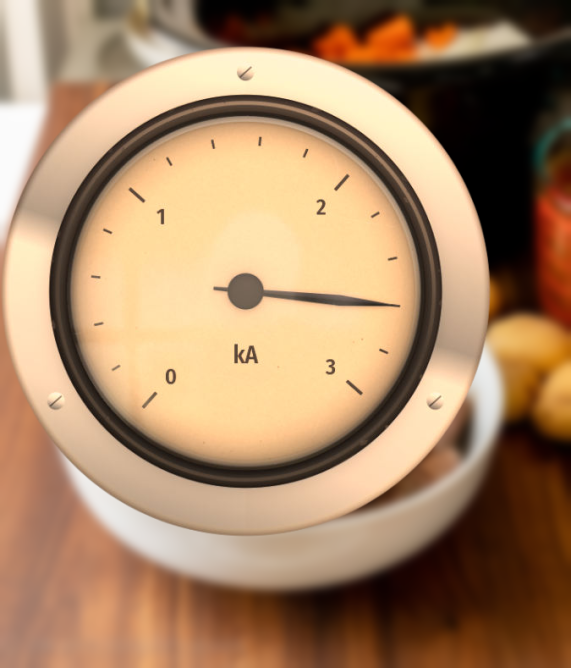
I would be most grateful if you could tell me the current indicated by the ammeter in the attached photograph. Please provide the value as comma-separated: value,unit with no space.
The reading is 2.6,kA
